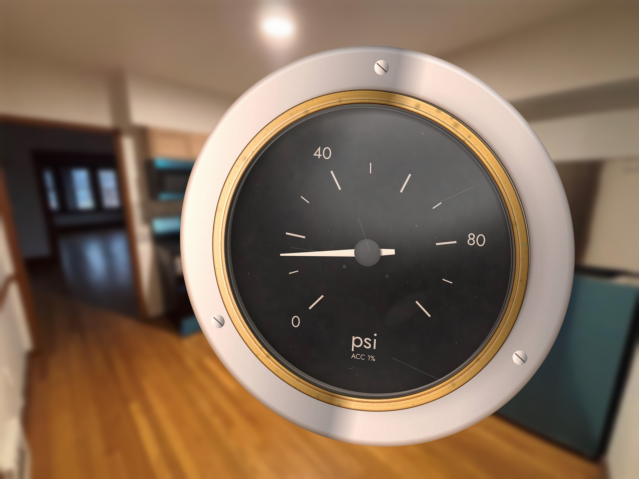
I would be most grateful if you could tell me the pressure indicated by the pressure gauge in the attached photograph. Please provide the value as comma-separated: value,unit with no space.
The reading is 15,psi
